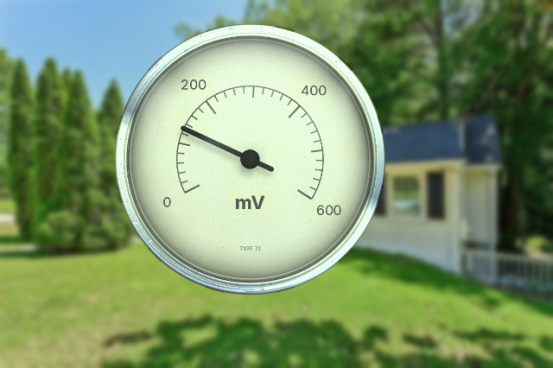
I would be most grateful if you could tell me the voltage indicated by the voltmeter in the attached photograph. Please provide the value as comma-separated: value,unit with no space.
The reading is 130,mV
